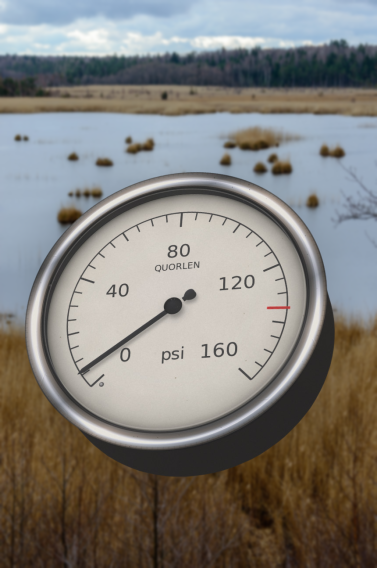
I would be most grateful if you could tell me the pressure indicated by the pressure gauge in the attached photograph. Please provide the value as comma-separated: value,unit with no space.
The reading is 5,psi
